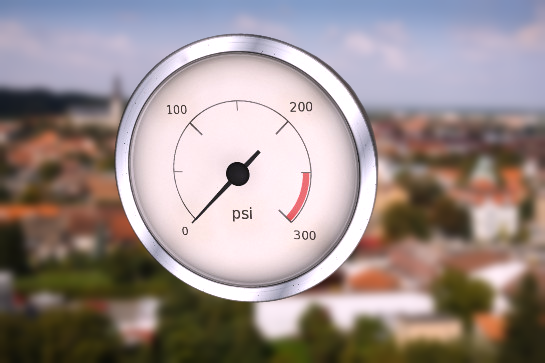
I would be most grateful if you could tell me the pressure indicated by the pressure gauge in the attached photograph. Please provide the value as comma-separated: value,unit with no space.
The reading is 0,psi
